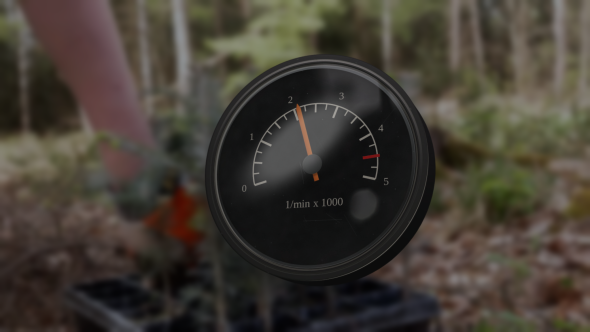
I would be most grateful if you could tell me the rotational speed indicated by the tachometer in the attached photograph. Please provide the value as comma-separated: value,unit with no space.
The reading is 2125,rpm
